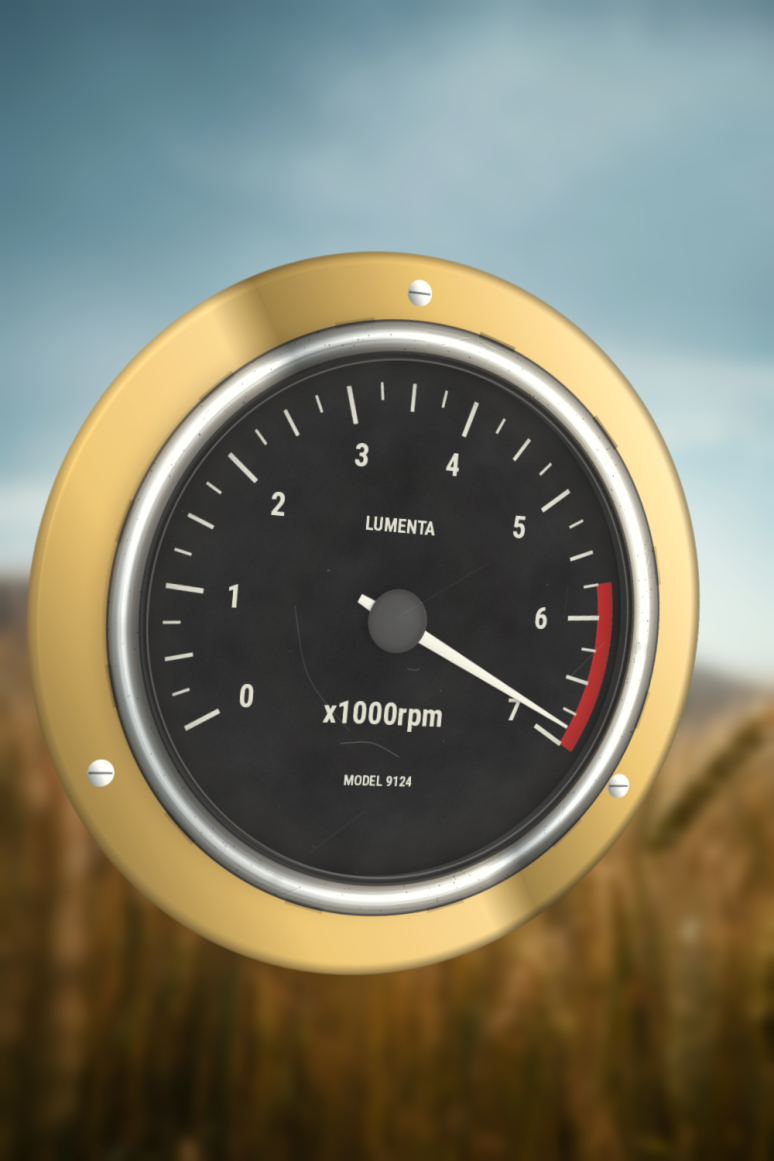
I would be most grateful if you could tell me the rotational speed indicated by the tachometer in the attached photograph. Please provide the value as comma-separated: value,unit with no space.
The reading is 6875,rpm
